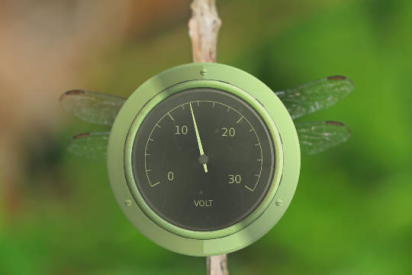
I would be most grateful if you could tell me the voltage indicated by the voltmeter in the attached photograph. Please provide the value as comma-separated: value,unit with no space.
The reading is 13,V
